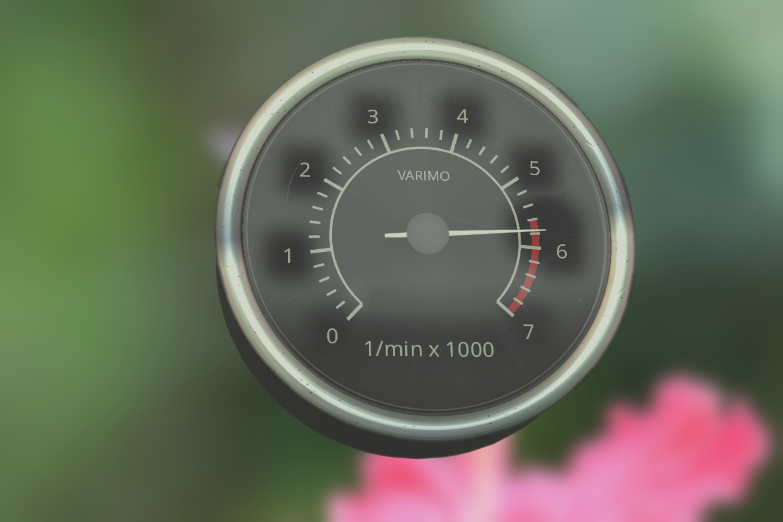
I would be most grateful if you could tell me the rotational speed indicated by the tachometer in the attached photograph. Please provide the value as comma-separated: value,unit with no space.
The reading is 5800,rpm
